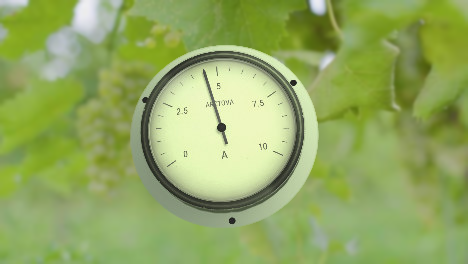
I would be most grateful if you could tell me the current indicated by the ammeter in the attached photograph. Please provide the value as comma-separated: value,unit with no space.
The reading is 4.5,A
